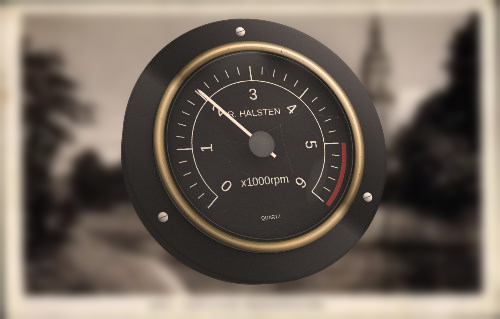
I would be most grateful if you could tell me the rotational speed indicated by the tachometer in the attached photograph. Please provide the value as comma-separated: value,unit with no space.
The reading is 2000,rpm
